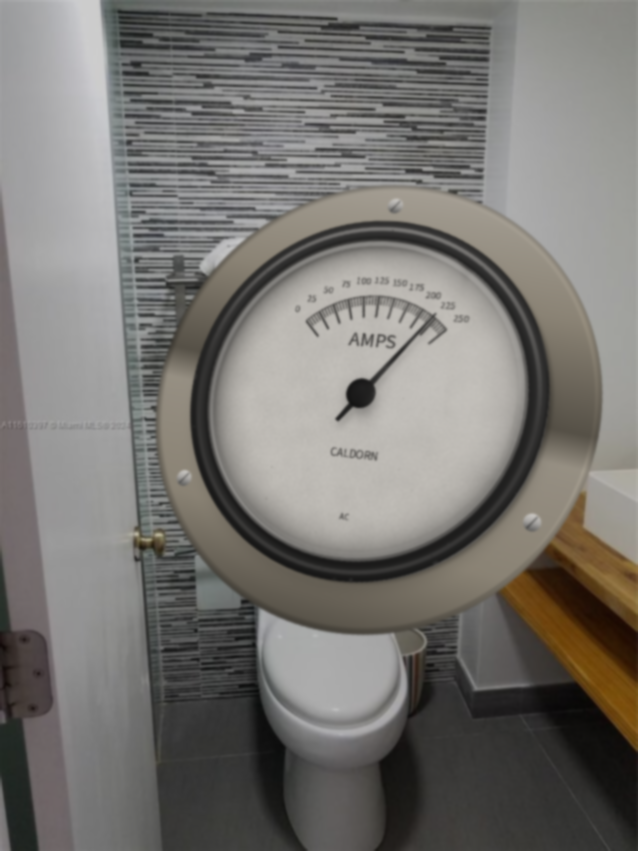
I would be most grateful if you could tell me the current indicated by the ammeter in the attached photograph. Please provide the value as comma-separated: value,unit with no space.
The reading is 225,A
